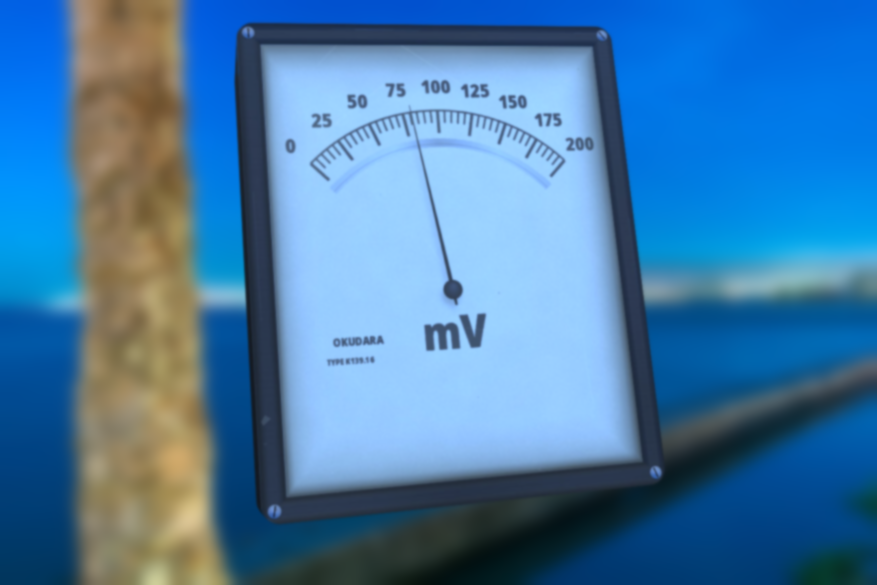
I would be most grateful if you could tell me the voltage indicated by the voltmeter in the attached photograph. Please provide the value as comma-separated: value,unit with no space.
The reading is 80,mV
